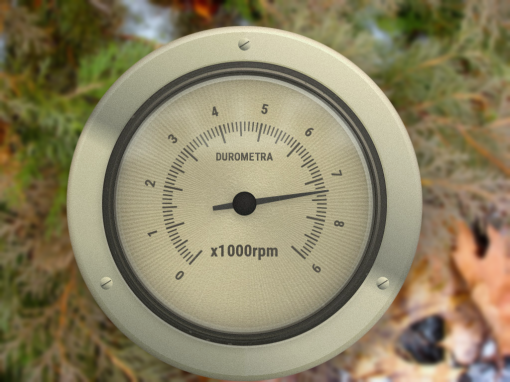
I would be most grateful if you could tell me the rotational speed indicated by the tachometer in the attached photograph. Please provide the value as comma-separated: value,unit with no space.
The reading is 7300,rpm
